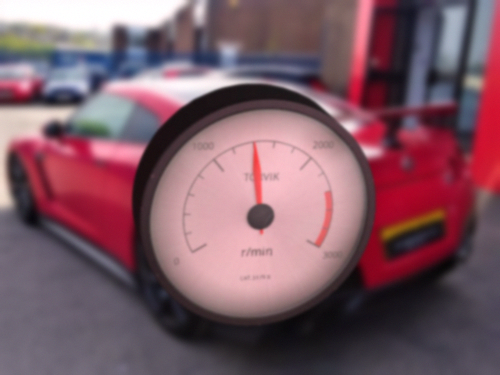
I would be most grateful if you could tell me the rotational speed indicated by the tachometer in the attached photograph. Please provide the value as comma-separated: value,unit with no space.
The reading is 1400,rpm
